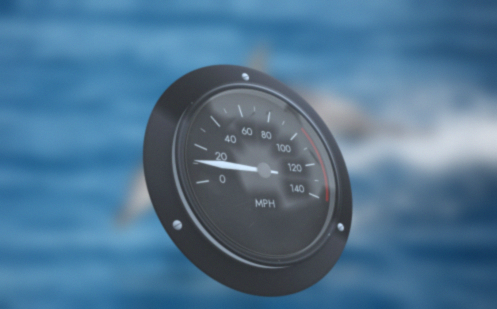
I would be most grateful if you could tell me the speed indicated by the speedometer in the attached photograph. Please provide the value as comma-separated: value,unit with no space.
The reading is 10,mph
